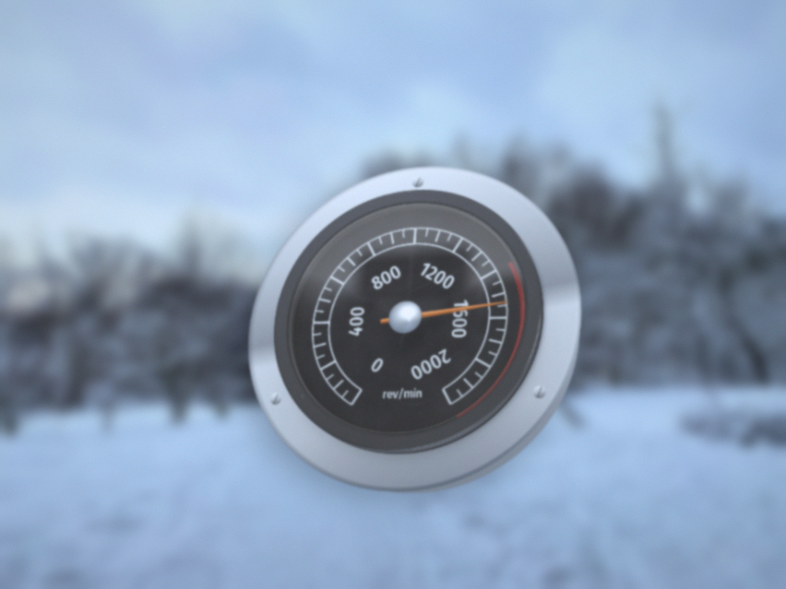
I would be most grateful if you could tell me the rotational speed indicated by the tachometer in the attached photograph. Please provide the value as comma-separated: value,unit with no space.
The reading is 1550,rpm
